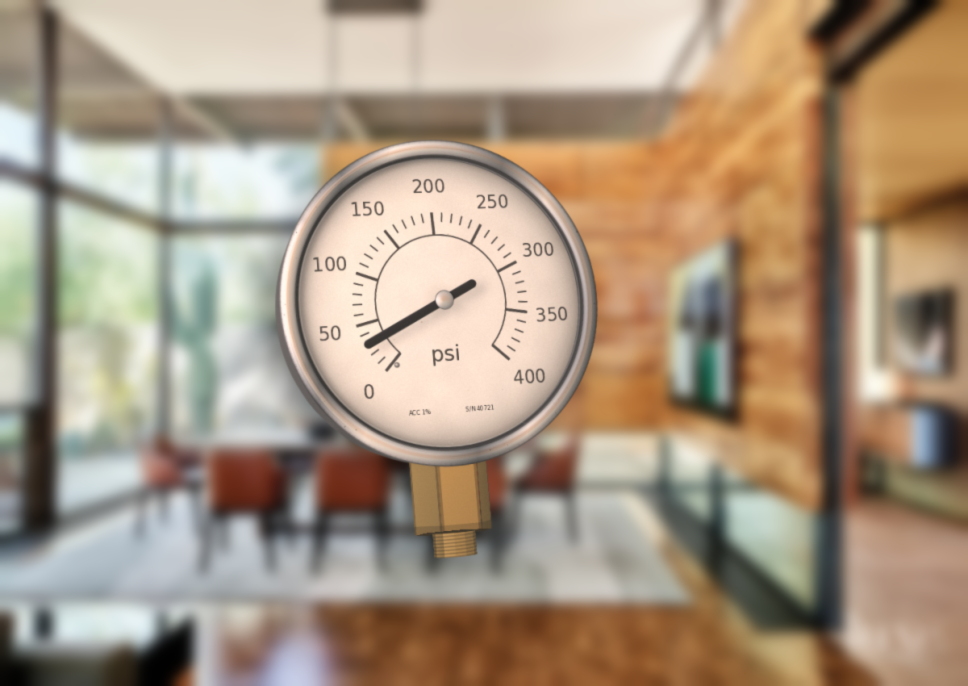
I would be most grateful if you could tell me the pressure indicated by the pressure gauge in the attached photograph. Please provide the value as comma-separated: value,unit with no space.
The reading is 30,psi
